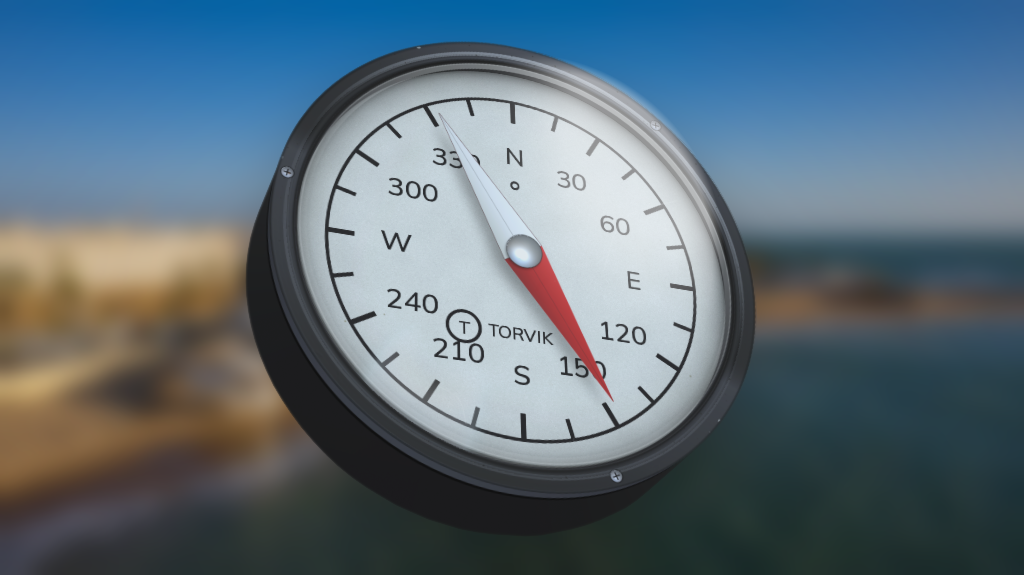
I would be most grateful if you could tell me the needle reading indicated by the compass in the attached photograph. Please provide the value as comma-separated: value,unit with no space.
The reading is 150,°
